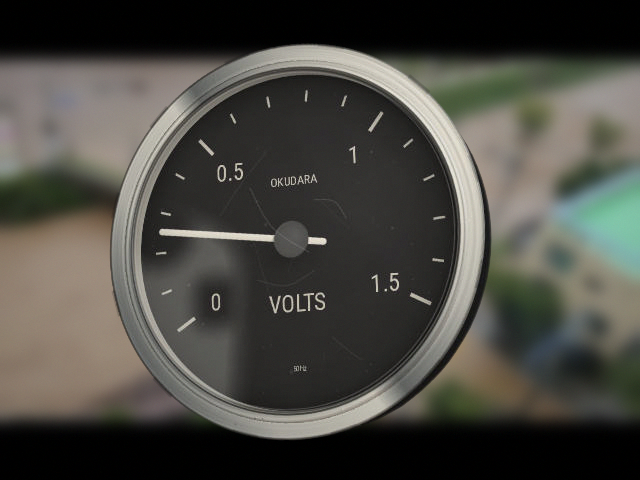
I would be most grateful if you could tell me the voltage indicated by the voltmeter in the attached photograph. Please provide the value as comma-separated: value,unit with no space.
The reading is 0.25,V
